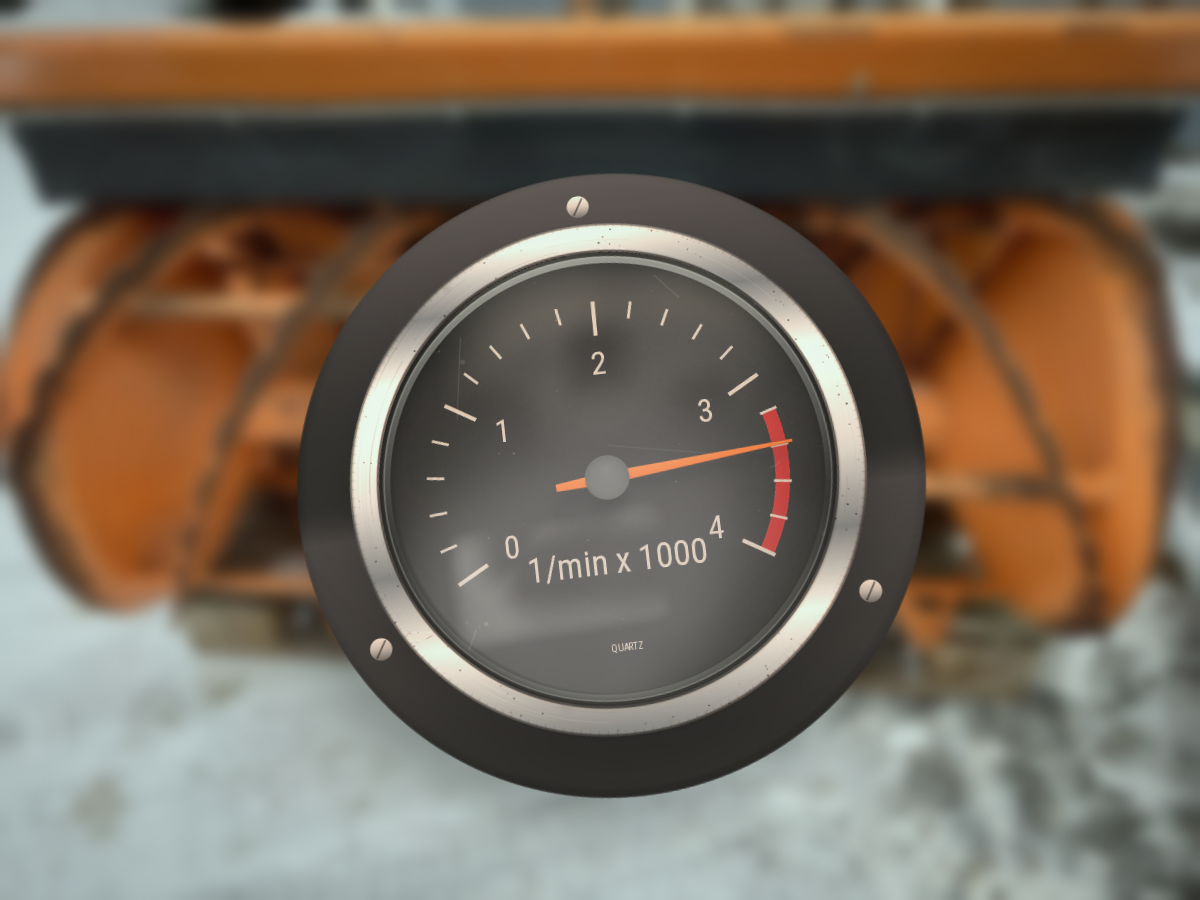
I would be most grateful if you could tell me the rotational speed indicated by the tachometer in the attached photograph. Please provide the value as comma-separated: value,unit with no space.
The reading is 3400,rpm
